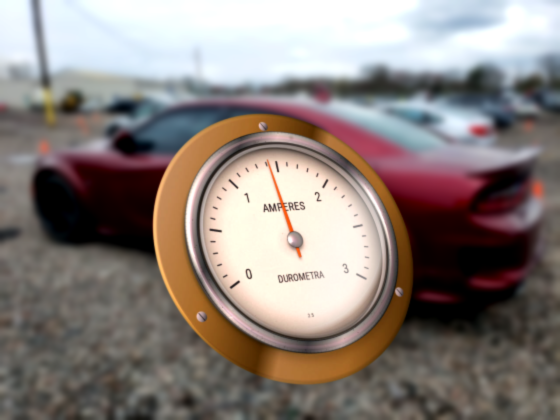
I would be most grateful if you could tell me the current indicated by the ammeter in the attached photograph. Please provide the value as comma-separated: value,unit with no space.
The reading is 1.4,A
